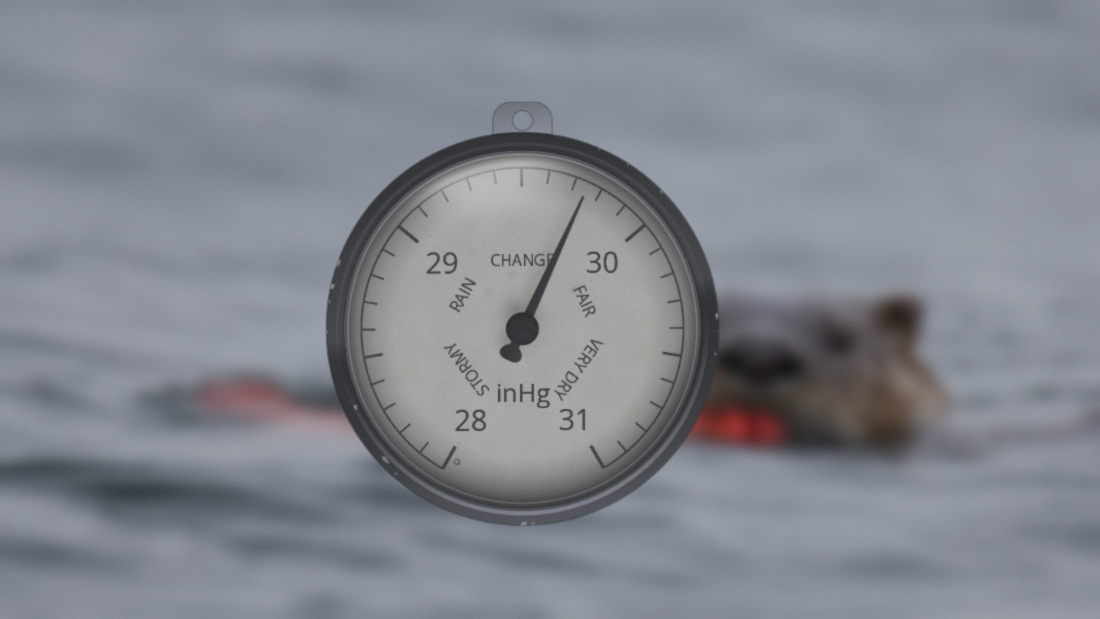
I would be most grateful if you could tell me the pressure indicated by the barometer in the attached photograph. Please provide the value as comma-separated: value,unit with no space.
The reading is 29.75,inHg
